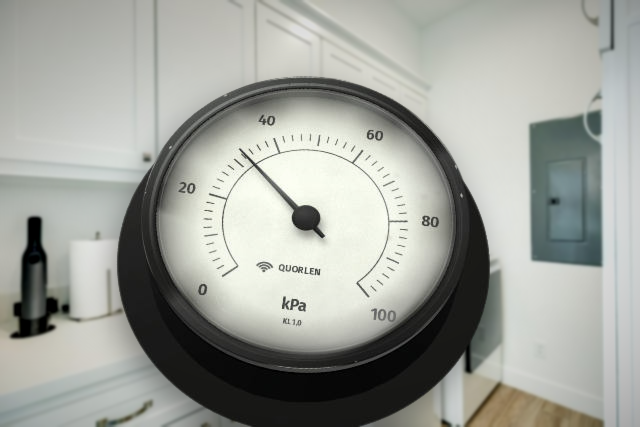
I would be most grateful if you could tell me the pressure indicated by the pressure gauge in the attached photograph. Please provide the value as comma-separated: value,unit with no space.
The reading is 32,kPa
